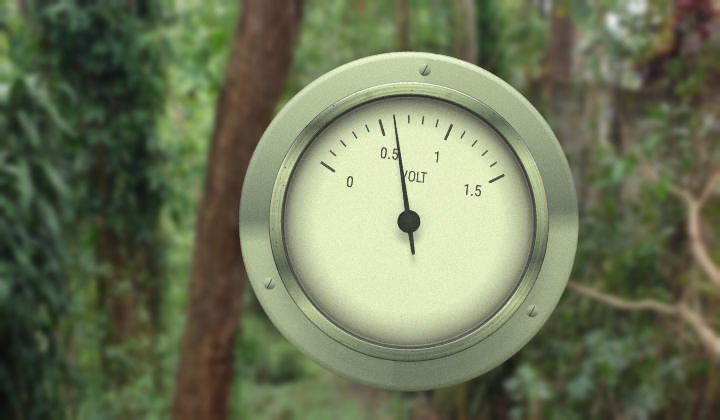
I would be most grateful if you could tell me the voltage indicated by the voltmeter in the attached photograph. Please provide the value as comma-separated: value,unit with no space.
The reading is 0.6,V
